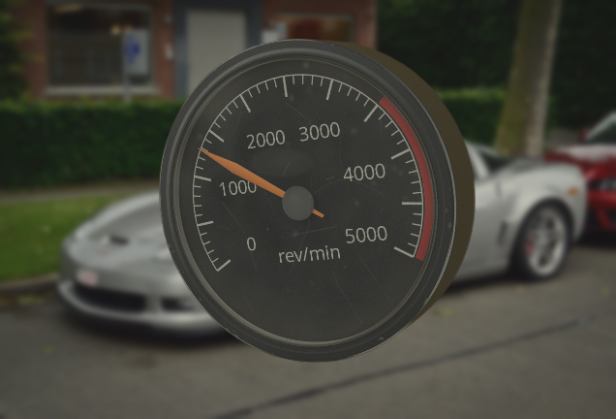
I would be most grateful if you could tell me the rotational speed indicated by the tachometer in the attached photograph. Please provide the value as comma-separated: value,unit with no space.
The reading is 1300,rpm
